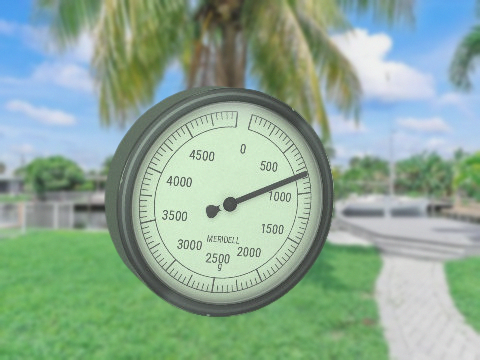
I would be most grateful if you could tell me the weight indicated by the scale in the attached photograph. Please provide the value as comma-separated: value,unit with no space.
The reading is 800,g
